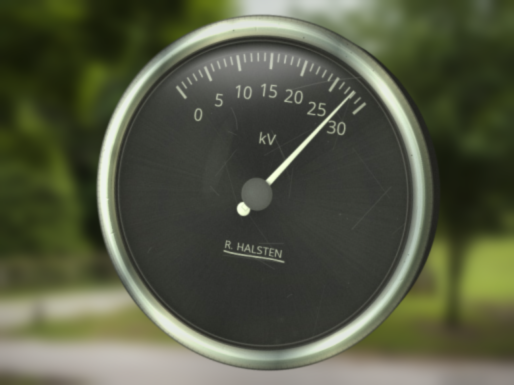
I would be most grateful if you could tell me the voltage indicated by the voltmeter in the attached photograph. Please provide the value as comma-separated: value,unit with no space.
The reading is 28,kV
